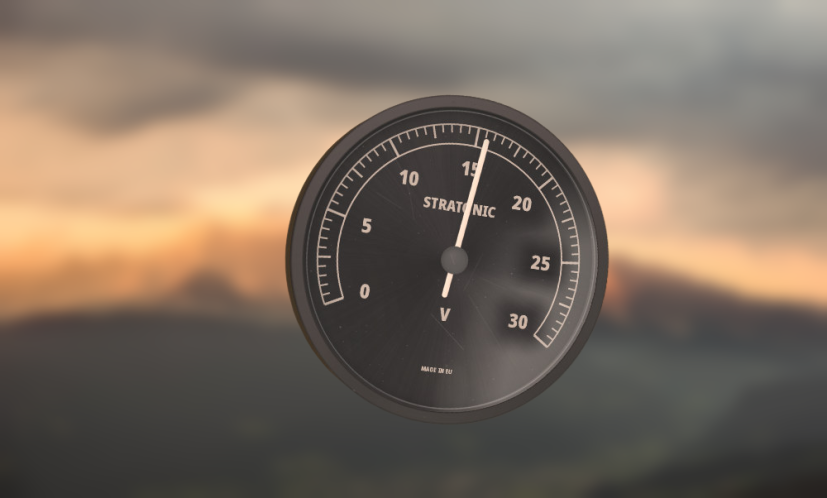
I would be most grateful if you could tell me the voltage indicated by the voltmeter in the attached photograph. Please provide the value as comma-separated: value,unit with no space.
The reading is 15.5,V
